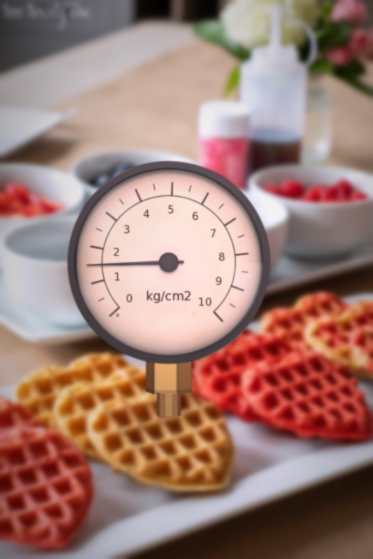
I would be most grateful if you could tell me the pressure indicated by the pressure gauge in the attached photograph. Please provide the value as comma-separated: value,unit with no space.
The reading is 1.5,kg/cm²
